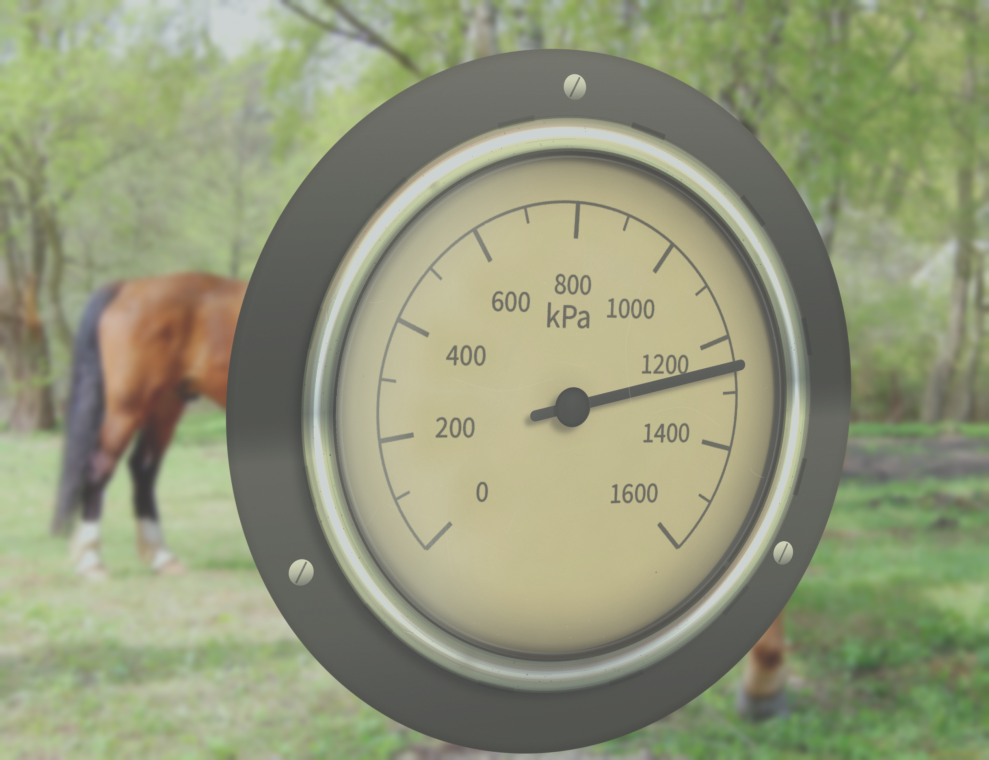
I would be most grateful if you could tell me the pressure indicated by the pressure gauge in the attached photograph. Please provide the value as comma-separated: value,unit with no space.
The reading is 1250,kPa
